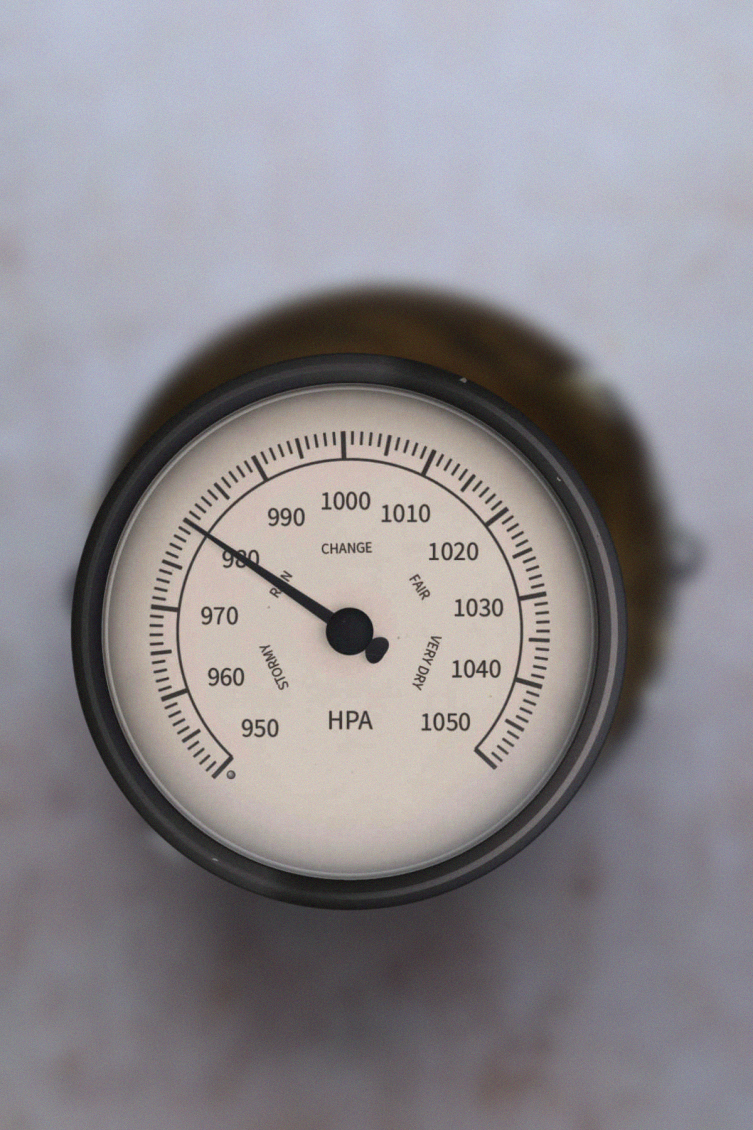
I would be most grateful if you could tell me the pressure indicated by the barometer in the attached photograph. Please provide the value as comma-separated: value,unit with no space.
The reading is 980,hPa
